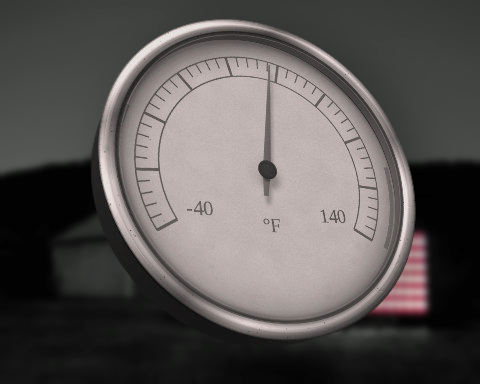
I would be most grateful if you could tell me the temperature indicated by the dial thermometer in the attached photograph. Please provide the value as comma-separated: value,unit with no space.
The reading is 56,°F
